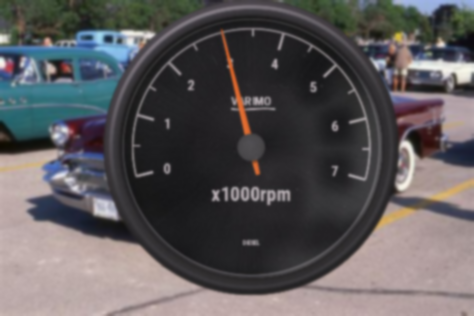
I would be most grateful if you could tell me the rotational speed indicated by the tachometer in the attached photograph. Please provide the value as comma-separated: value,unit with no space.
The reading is 3000,rpm
